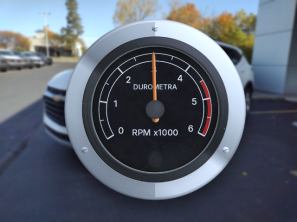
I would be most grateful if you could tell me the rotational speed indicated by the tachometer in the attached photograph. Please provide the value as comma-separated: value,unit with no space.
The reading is 3000,rpm
